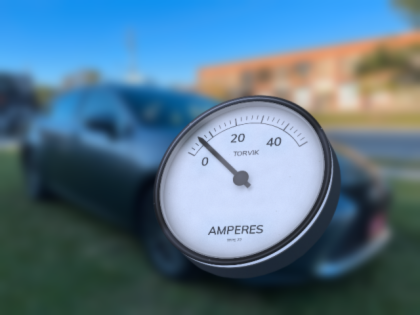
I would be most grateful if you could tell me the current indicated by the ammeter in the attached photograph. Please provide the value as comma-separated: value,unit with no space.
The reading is 6,A
